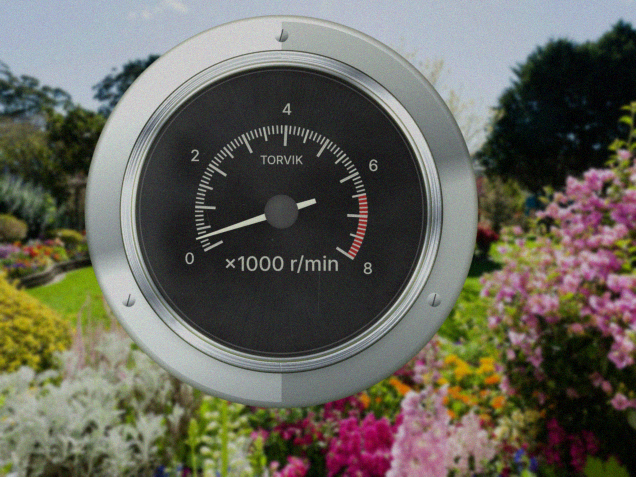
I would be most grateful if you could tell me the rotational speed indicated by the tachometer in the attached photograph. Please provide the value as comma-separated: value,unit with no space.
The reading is 300,rpm
